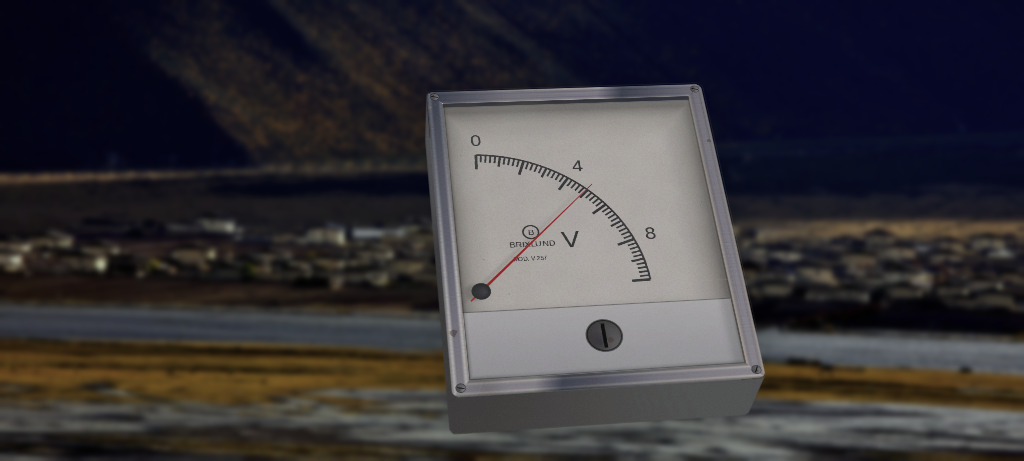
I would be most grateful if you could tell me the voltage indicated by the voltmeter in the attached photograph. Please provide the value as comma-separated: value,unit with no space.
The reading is 5,V
